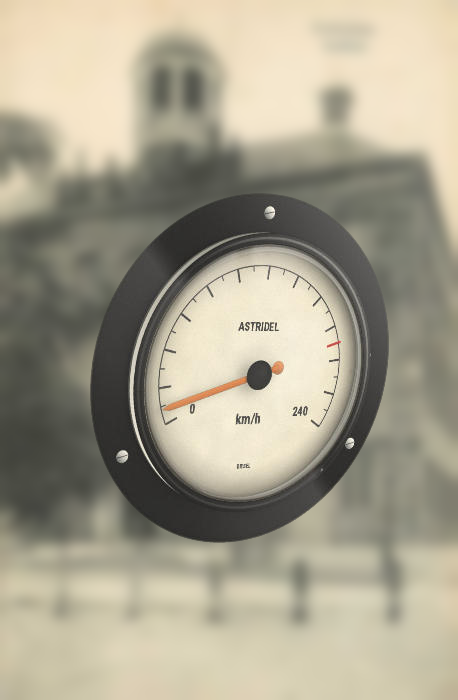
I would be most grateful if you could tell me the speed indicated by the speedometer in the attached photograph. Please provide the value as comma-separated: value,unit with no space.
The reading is 10,km/h
